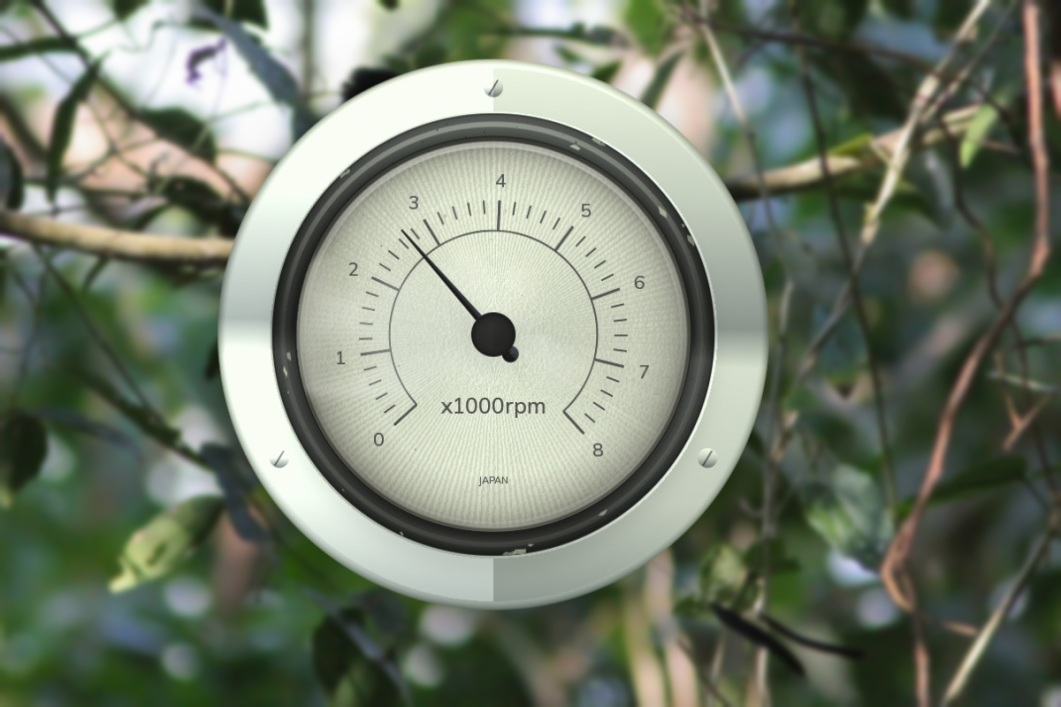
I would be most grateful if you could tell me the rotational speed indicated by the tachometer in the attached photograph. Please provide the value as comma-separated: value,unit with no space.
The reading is 2700,rpm
